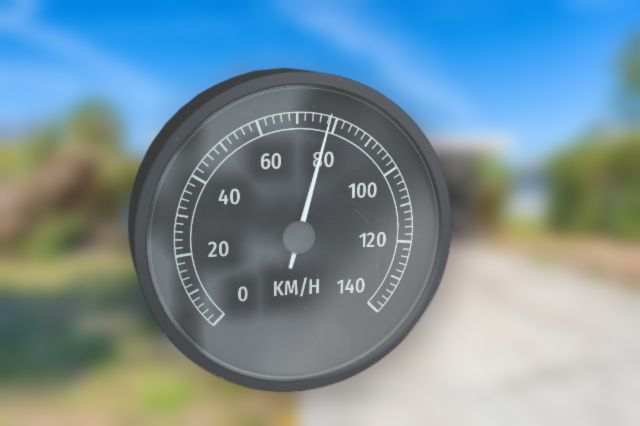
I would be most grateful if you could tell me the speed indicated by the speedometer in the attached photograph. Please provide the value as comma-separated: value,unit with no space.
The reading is 78,km/h
